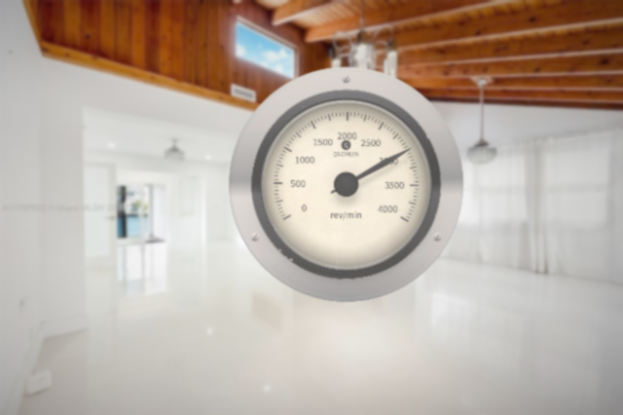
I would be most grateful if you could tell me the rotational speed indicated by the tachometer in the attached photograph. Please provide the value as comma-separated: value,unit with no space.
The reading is 3000,rpm
